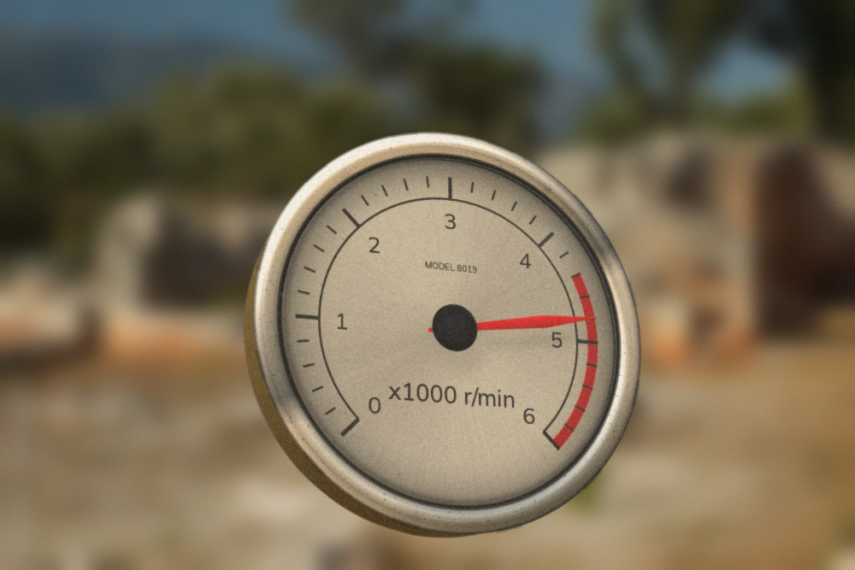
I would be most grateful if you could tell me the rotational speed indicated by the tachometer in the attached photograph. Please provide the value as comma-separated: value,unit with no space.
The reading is 4800,rpm
